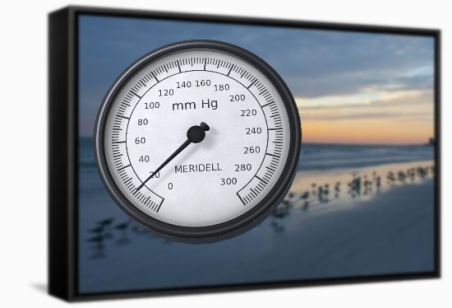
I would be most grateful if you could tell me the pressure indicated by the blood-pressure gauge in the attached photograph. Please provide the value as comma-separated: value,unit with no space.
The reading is 20,mmHg
